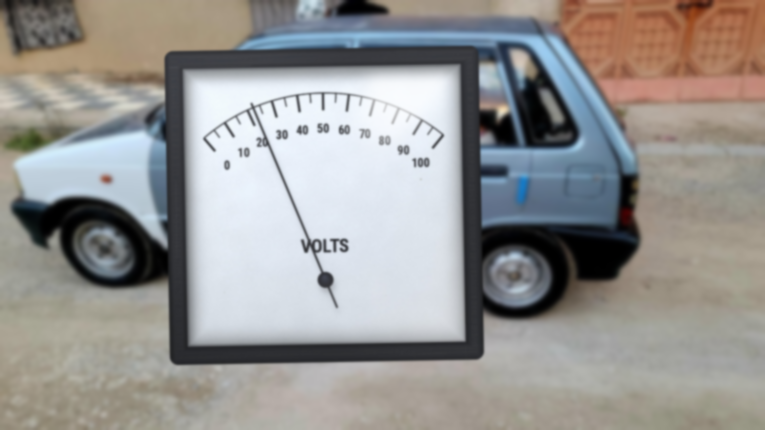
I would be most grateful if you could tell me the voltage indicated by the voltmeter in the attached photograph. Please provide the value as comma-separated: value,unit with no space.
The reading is 22.5,V
